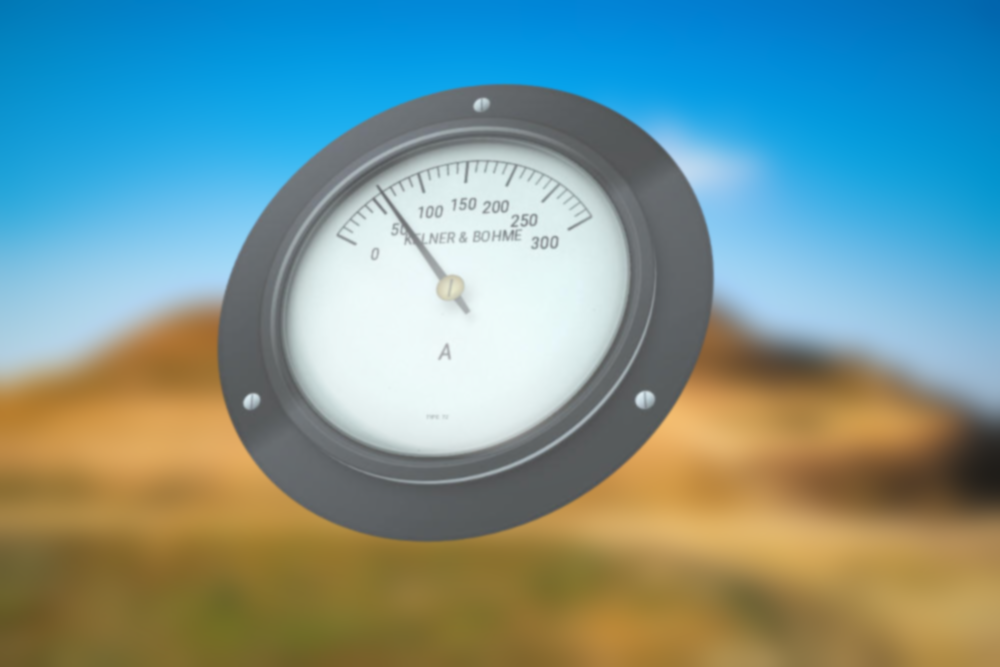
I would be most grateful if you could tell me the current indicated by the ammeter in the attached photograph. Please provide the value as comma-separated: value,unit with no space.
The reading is 60,A
